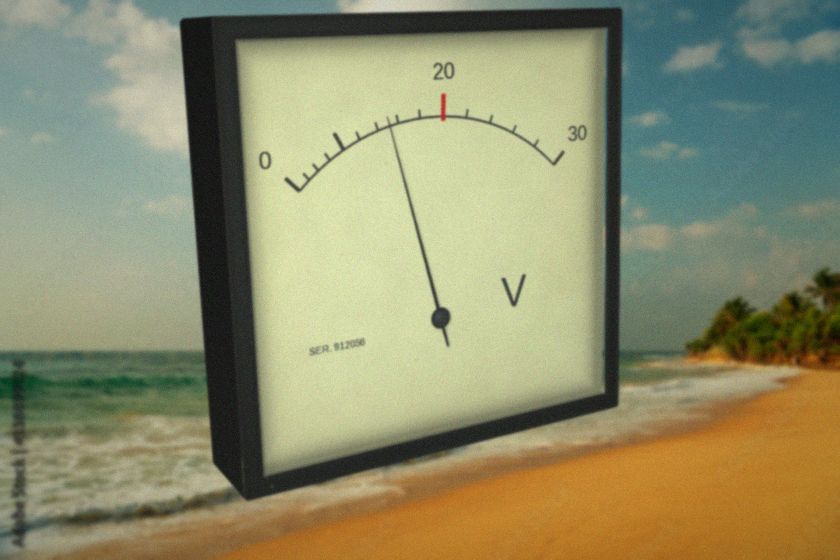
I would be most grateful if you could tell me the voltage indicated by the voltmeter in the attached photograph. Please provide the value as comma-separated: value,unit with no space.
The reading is 15,V
